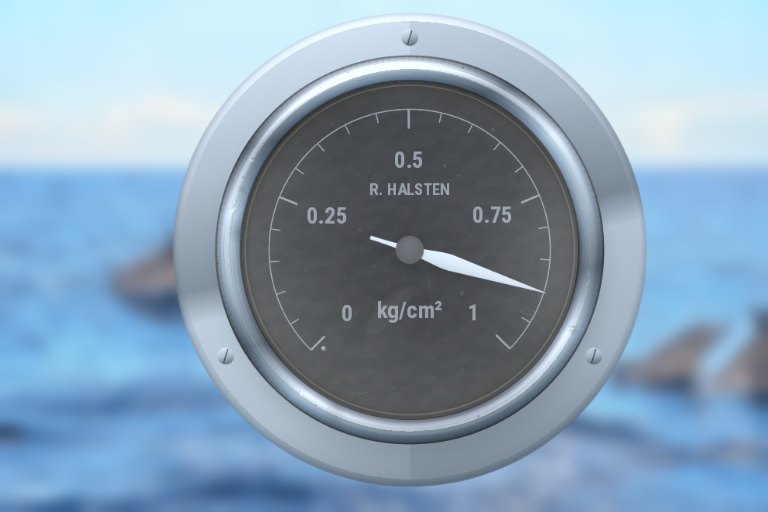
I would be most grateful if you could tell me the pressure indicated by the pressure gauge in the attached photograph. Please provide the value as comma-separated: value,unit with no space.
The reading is 0.9,kg/cm²
